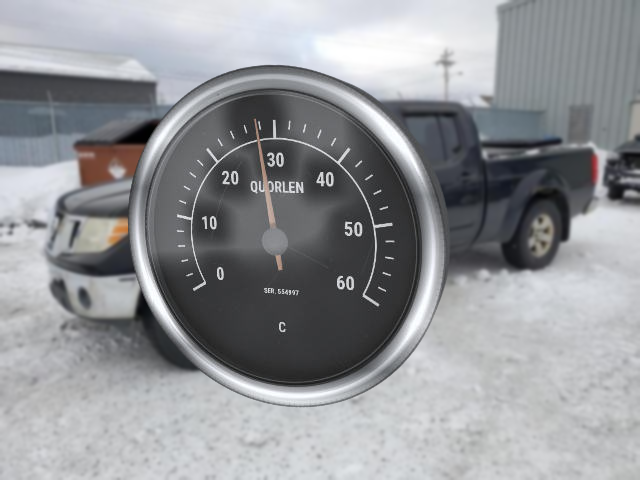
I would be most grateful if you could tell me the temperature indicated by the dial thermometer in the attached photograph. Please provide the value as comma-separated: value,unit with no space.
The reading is 28,°C
